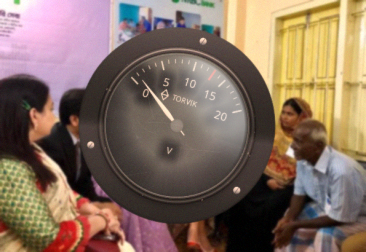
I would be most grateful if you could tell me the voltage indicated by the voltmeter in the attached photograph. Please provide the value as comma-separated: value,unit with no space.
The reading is 1,V
